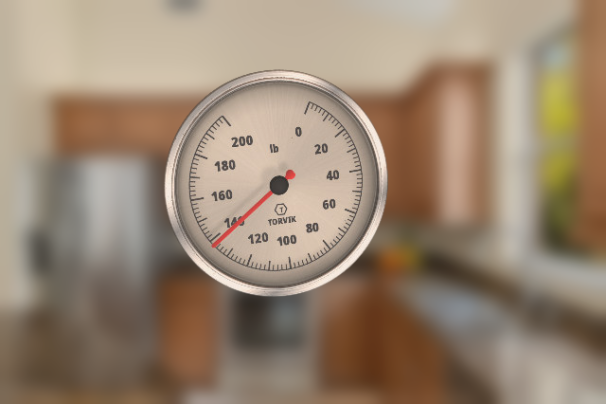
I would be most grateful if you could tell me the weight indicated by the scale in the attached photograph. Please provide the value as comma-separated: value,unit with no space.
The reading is 138,lb
